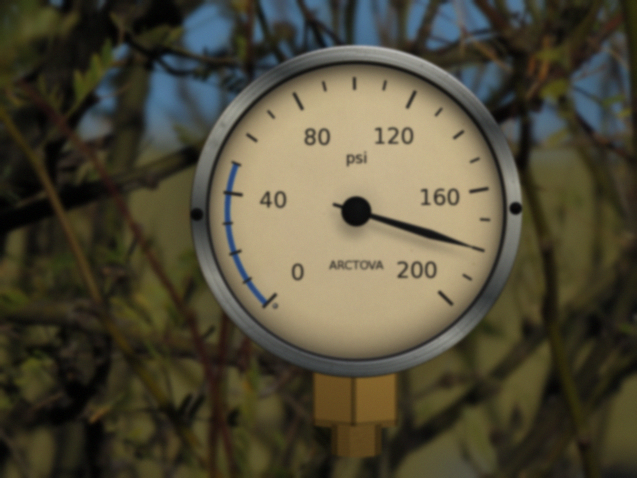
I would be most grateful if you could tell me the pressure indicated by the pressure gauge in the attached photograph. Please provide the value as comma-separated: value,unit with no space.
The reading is 180,psi
